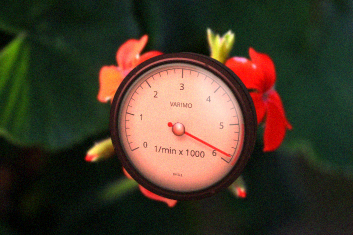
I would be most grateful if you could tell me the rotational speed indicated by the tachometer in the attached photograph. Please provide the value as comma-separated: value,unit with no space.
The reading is 5800,rpm
